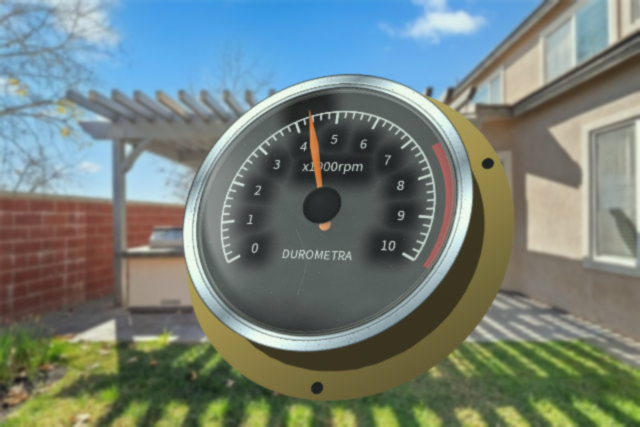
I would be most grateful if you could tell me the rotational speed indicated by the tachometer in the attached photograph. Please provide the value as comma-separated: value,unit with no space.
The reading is 4400,rpm
